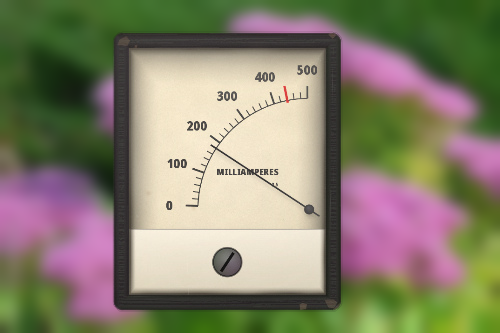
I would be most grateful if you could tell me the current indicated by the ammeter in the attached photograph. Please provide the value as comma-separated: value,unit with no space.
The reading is 180,mA
